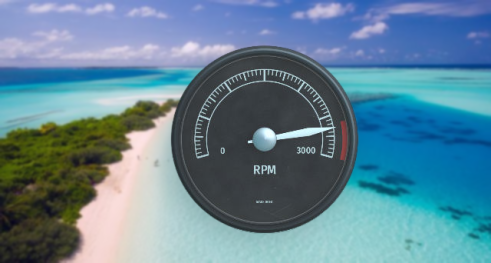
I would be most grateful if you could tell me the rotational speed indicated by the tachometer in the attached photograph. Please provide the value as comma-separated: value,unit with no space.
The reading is 2650,rpm
